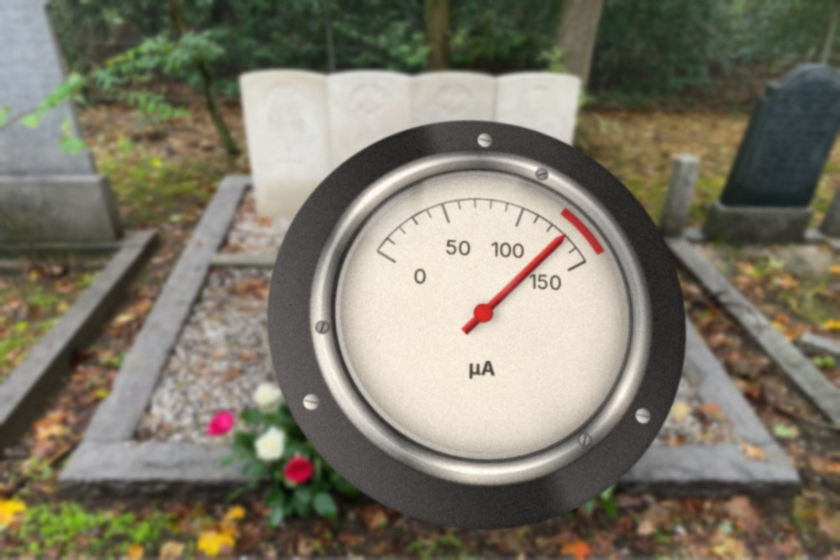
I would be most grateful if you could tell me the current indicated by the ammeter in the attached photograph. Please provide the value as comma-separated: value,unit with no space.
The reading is 130,µA
